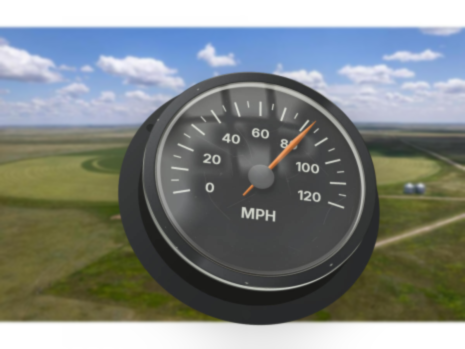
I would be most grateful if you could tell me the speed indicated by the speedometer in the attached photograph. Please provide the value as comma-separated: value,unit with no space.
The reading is 82.5,mph
